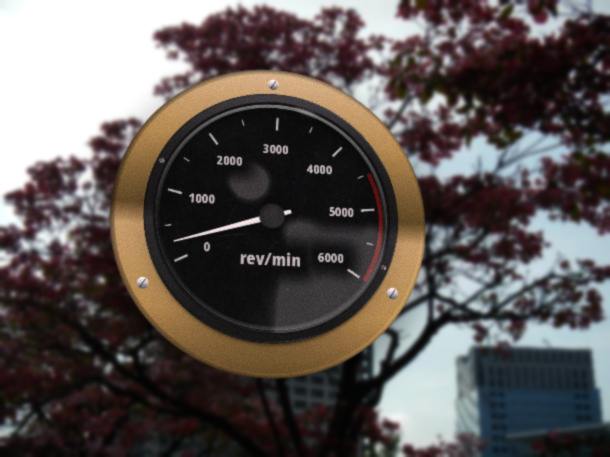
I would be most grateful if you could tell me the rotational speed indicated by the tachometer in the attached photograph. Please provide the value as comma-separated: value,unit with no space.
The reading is 250,rpm
